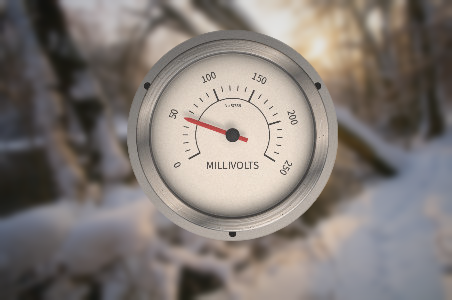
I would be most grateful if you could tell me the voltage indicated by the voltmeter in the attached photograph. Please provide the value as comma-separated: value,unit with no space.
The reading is 50,mV
